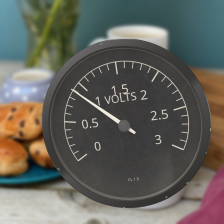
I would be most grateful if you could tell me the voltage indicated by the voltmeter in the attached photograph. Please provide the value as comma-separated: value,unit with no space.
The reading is 0.9,V
